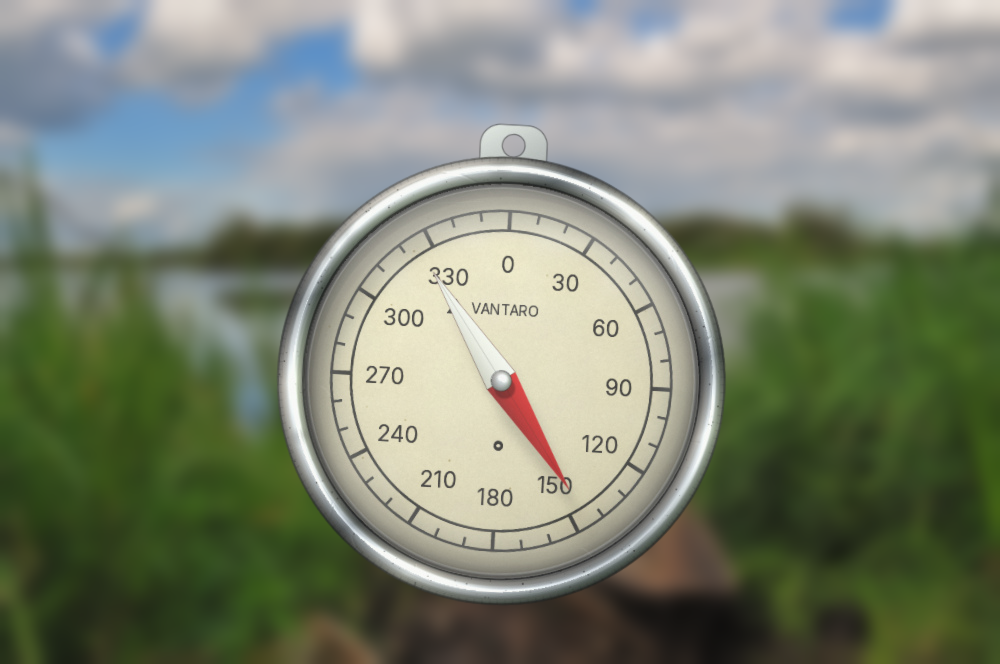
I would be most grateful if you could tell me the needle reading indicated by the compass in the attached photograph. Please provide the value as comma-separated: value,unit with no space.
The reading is 145,°
